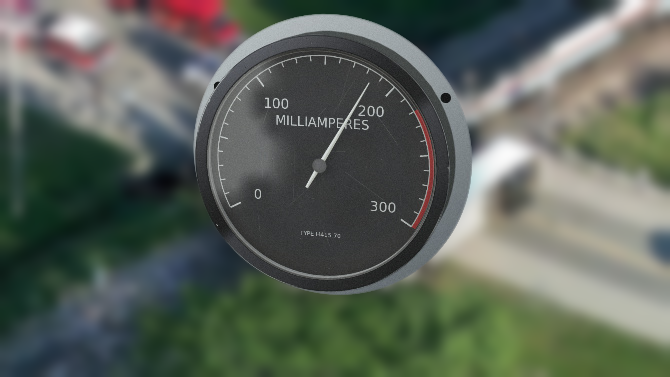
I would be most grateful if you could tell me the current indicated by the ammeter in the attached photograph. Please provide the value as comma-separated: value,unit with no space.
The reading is 185,mA
